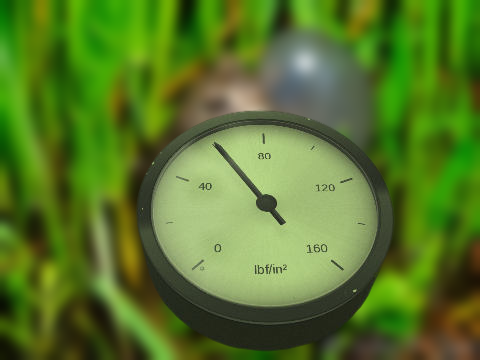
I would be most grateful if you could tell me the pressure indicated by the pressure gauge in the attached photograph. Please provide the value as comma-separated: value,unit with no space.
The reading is 60,psi
